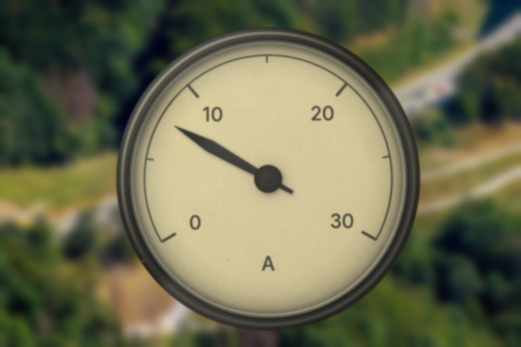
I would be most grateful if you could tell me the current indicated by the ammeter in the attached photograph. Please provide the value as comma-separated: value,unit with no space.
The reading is 7.5,A
